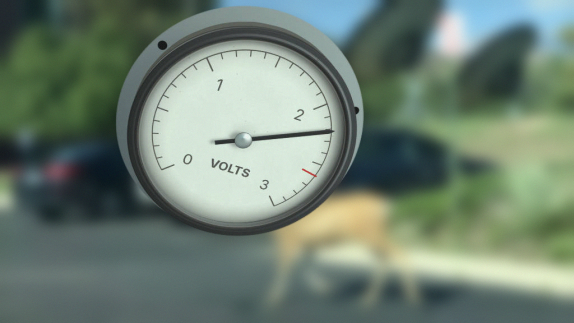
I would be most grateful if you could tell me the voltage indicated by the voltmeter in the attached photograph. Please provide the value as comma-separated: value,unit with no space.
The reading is 2.2,V
